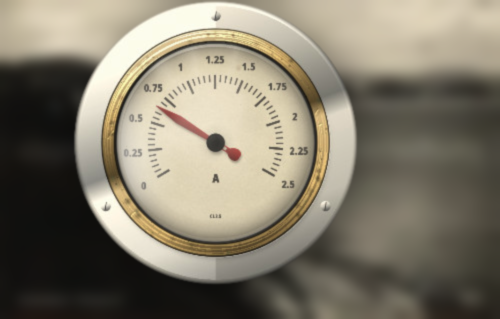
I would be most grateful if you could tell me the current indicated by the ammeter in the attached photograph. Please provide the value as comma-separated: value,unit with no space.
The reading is 0.65,A
